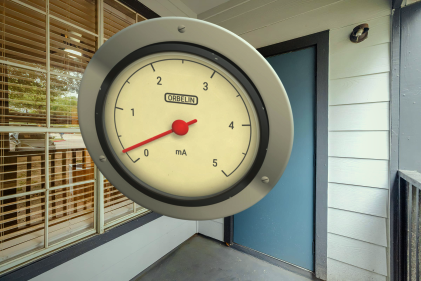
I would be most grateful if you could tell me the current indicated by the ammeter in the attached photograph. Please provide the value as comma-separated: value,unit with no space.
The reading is 0.25,mA
